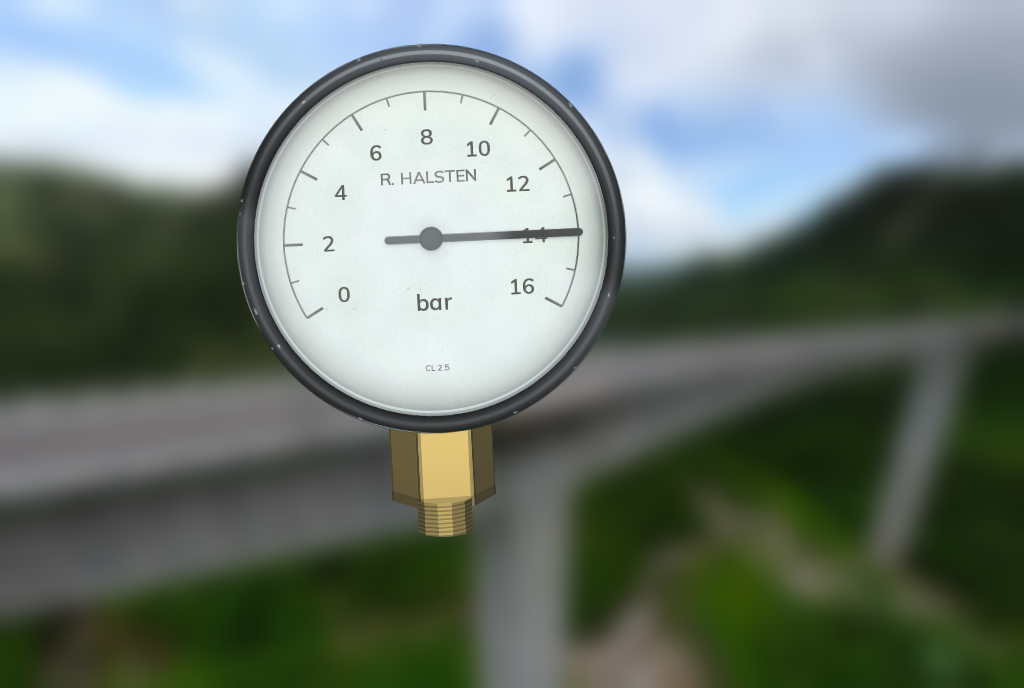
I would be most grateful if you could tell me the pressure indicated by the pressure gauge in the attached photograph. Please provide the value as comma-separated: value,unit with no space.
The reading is 14,bar
